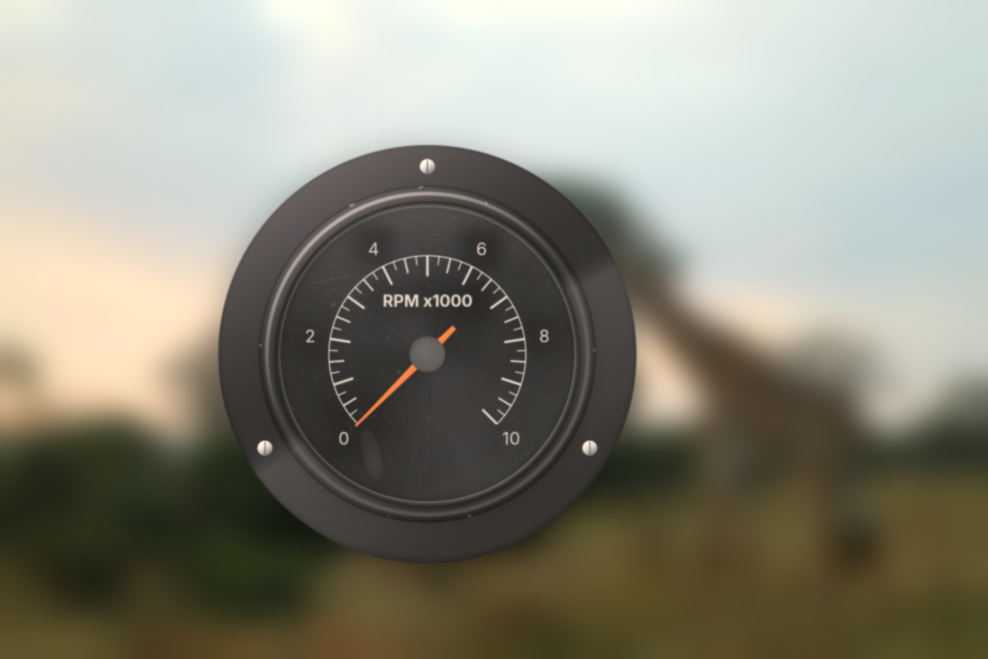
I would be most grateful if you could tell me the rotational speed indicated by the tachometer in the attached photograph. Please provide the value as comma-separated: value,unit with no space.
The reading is 0,rpm
